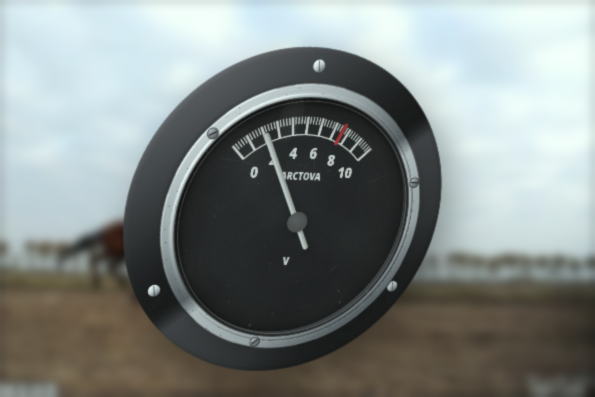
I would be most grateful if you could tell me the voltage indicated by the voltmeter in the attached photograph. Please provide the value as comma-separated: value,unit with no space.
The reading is 2,V
